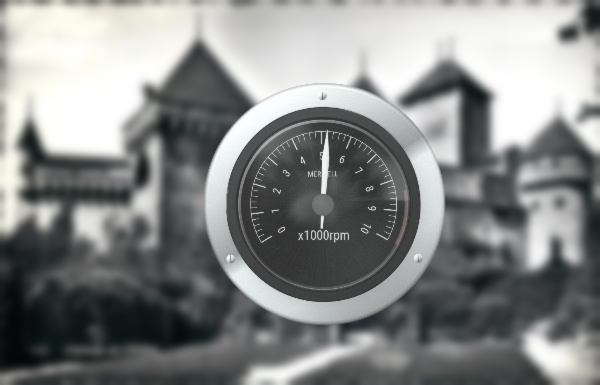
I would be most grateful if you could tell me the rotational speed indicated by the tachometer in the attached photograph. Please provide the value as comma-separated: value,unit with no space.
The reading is 5200,rpm
